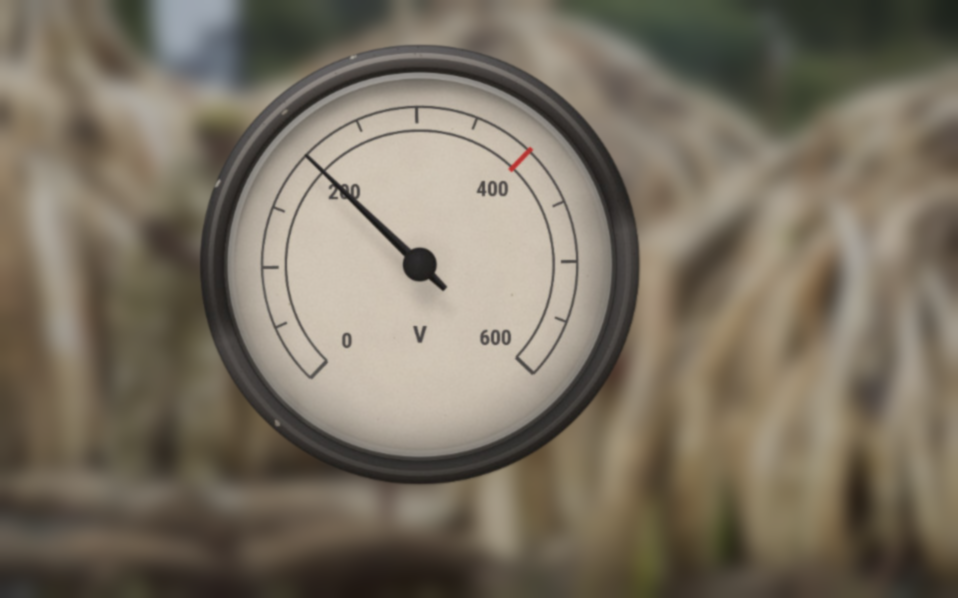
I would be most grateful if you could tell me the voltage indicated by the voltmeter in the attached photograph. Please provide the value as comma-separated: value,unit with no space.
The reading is 200,V
